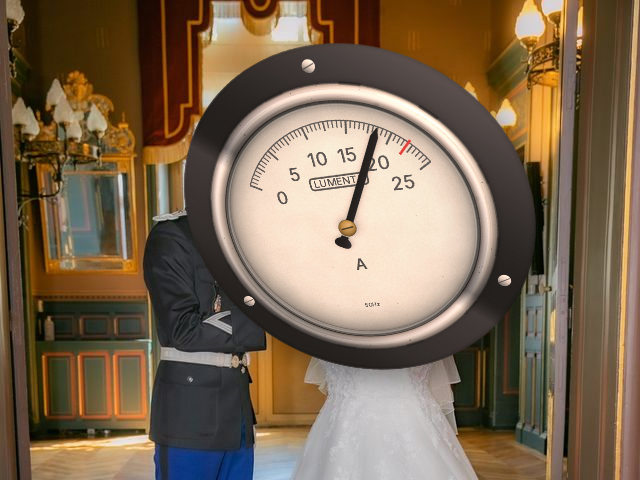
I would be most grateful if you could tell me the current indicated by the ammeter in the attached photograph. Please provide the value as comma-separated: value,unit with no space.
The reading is 18.5,A
